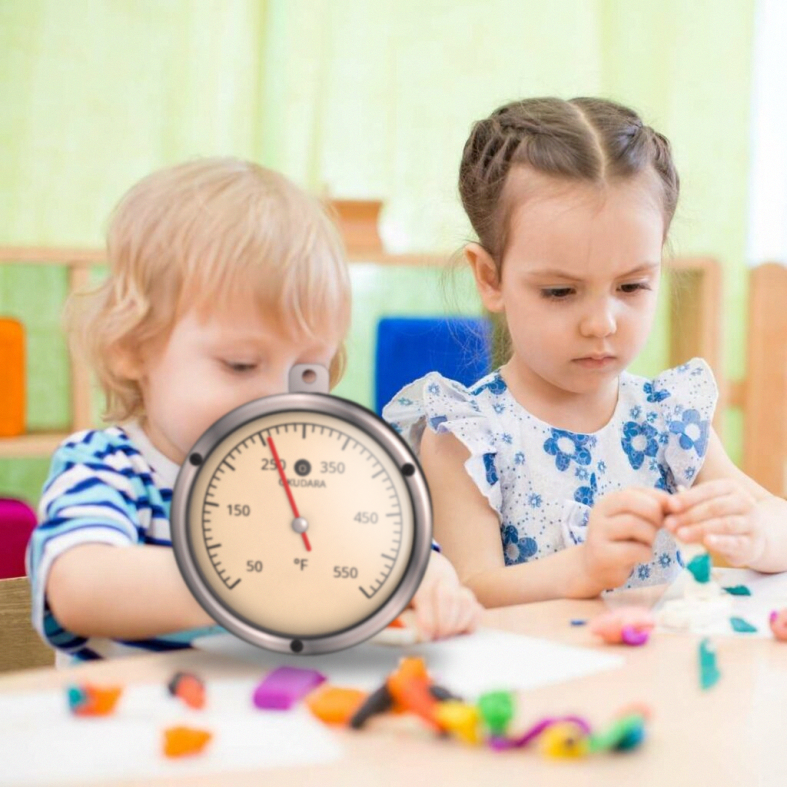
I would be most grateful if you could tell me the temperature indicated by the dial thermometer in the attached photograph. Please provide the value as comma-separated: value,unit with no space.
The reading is 260,°F
